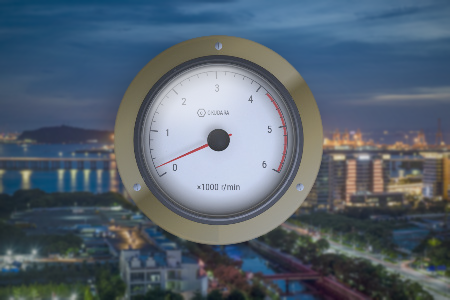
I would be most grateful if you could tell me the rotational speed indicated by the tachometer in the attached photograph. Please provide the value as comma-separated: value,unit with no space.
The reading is 200,rpm
